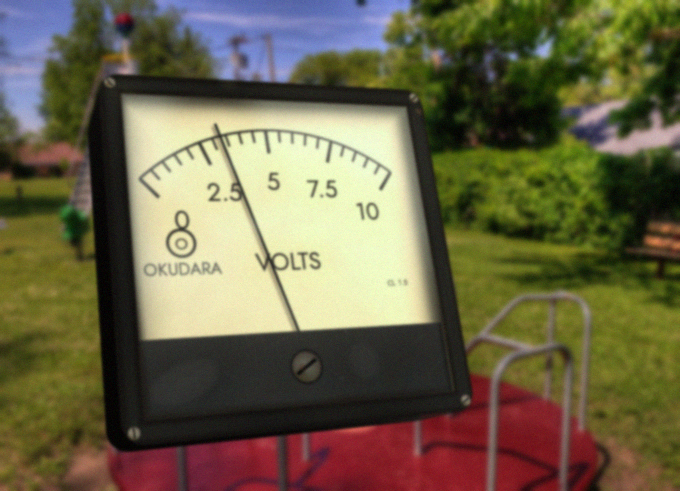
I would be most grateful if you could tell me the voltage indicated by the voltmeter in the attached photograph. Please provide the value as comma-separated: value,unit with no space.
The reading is 3.25,V
